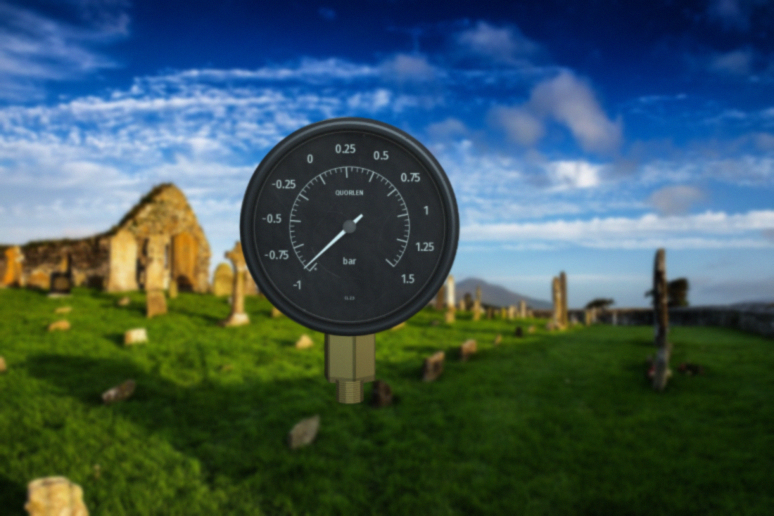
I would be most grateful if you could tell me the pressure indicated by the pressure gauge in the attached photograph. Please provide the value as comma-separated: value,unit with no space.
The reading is -0.95,bar
